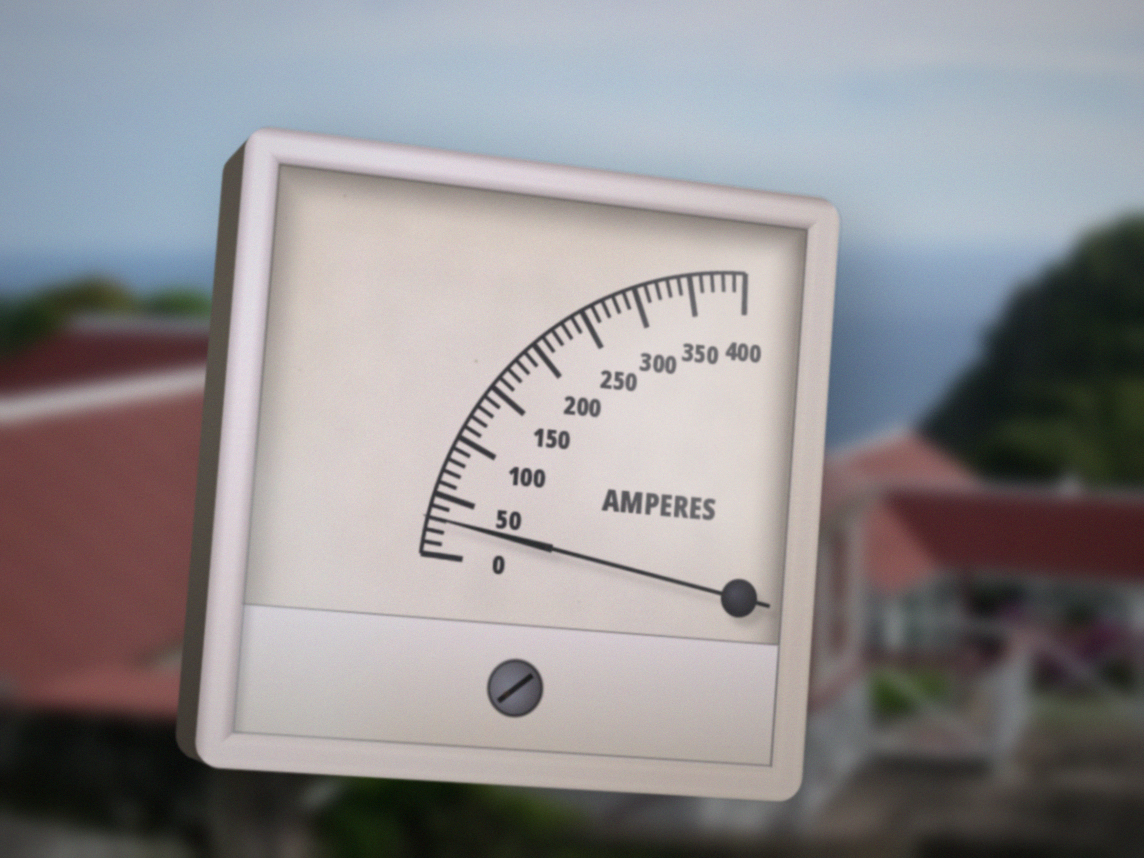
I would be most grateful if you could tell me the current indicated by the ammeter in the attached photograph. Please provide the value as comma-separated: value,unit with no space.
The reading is 30,A
